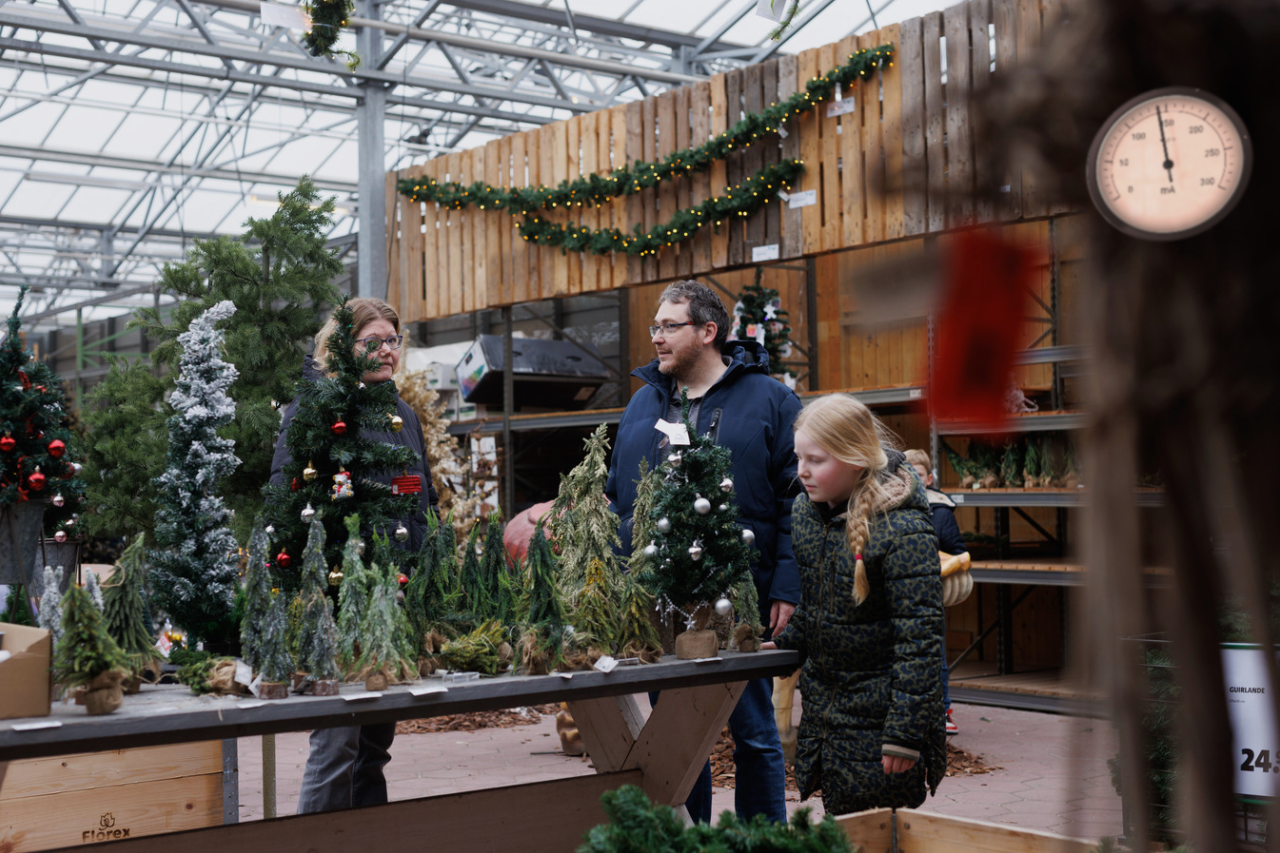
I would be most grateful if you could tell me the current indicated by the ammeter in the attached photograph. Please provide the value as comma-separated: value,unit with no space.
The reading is 140,mA
